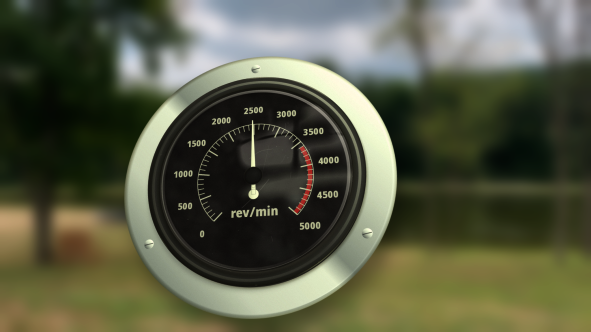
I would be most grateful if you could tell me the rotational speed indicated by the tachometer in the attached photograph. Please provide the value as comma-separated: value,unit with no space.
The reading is 2500,rpm
